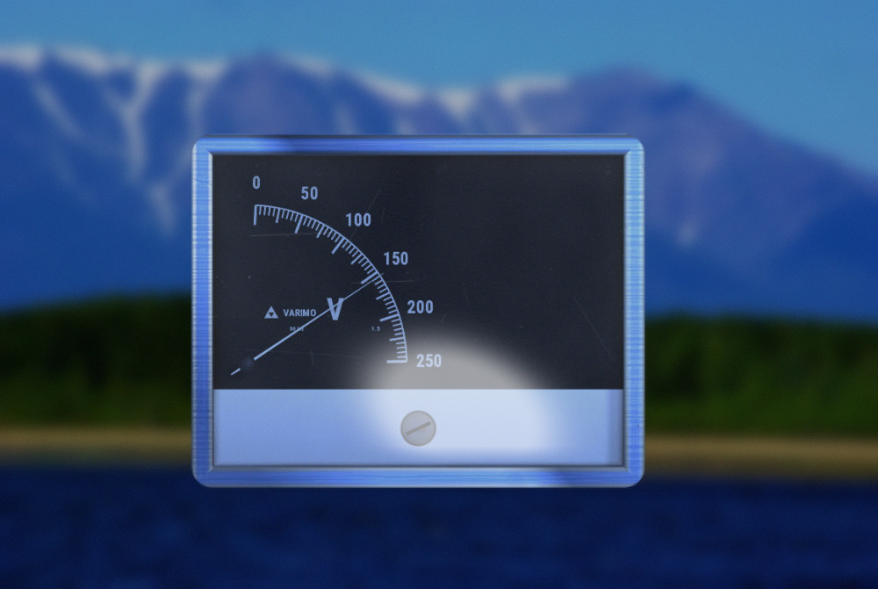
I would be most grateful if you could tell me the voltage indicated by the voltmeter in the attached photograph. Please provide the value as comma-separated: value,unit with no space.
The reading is 155,V
